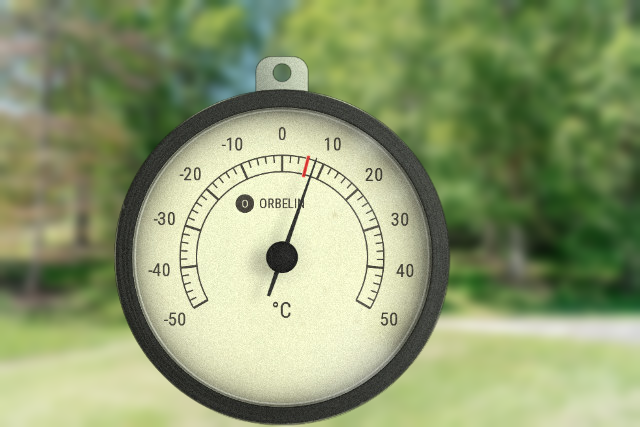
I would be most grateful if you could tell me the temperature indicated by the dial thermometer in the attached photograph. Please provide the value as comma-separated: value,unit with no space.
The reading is 8,°C
